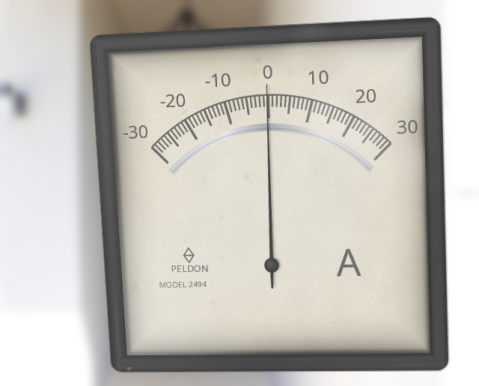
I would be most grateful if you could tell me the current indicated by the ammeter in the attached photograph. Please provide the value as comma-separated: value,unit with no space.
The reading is 0,A
